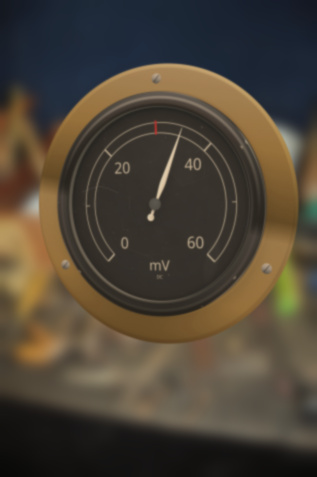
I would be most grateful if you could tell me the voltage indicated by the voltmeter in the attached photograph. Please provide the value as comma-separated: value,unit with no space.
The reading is 35,mV
